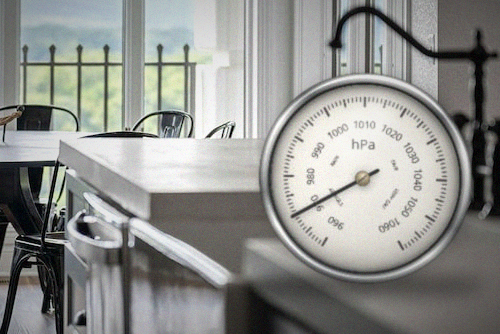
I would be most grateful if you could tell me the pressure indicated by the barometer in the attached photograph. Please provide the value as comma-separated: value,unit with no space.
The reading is 970,hPa
